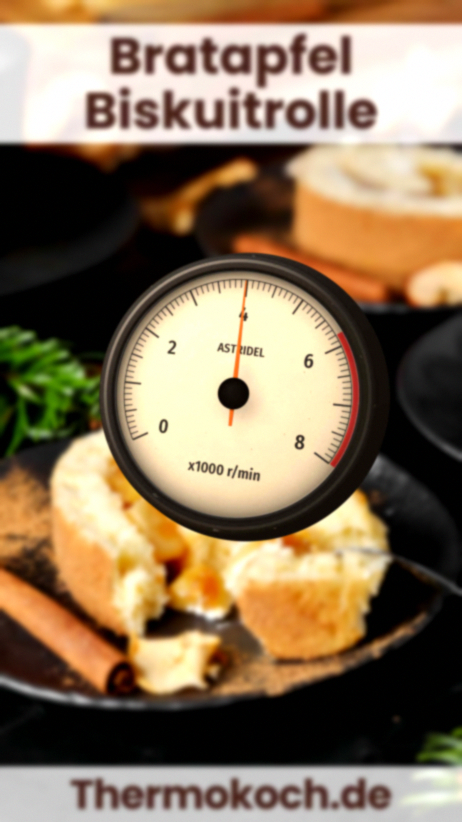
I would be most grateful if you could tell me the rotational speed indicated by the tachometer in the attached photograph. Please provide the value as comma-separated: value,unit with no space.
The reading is 4000,rpm
